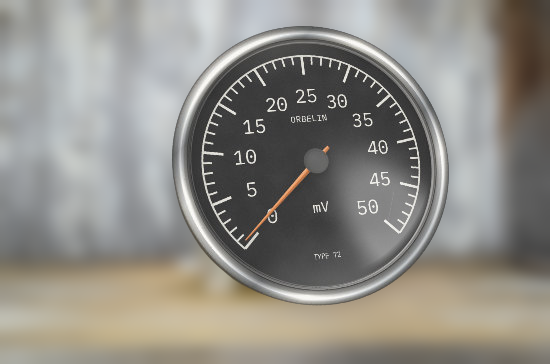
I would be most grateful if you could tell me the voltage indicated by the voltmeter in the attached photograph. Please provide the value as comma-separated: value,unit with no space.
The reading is 0.5,mV
